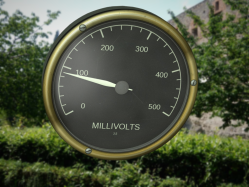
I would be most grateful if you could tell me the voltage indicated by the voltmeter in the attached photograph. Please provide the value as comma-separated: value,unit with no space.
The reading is 90,mV
